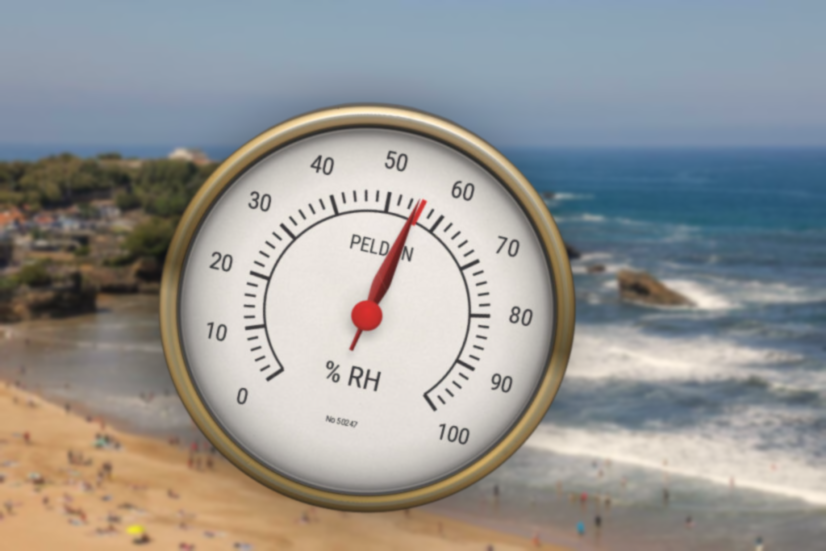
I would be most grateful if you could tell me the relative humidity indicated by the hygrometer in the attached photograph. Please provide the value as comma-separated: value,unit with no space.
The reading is 55,%
